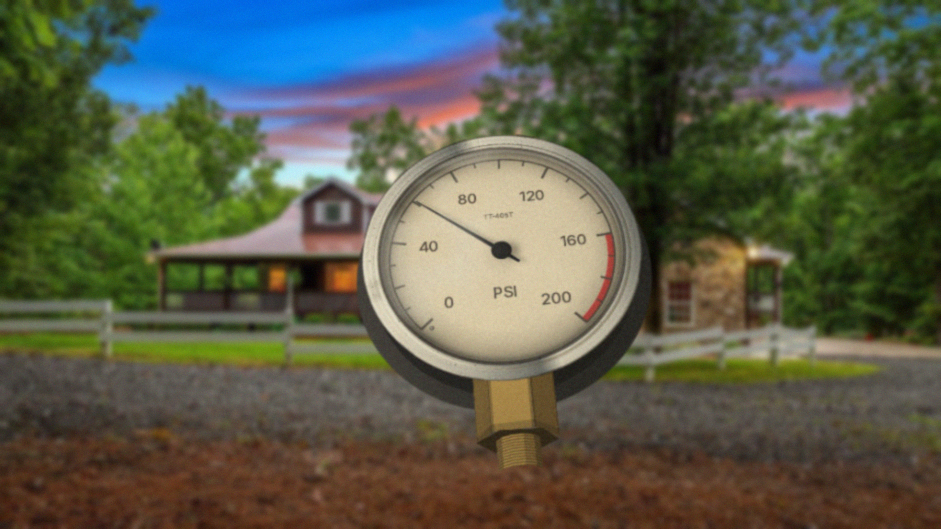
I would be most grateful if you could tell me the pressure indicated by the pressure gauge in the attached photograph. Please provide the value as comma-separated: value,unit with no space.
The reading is 60,psi
